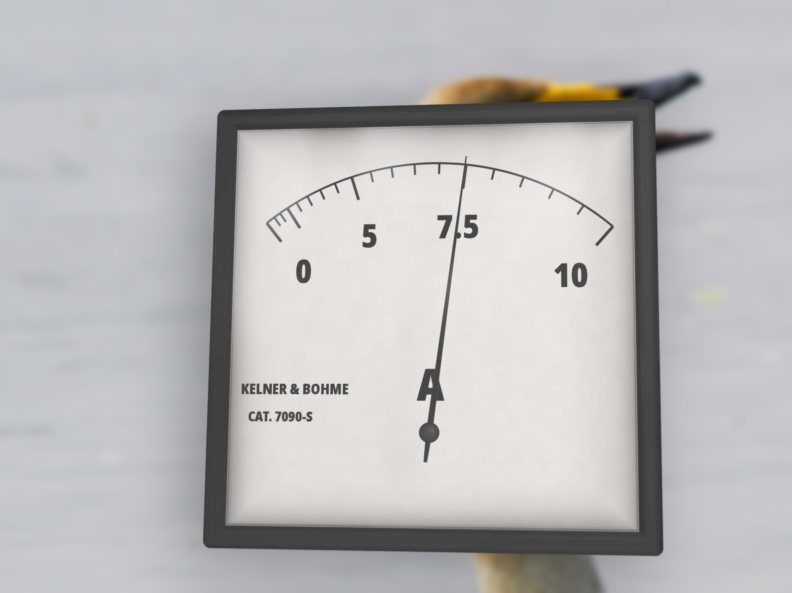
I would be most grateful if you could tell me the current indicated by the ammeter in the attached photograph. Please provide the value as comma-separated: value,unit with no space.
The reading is 7.5,A
